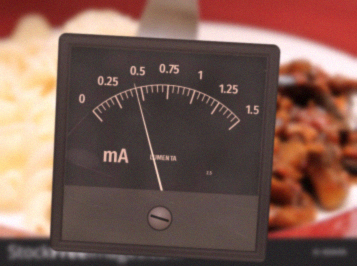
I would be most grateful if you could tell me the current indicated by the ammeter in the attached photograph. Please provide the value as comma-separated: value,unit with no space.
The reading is 0.45,mA
